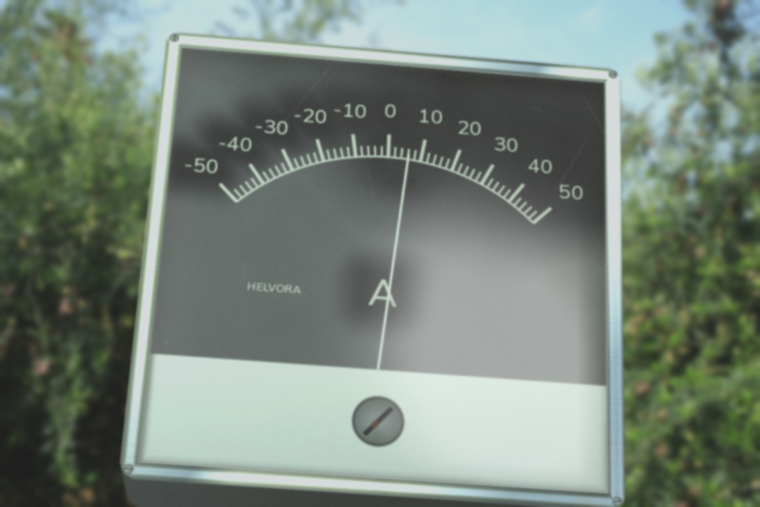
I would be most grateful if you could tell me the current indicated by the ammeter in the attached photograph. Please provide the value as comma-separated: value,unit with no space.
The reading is 6,A
